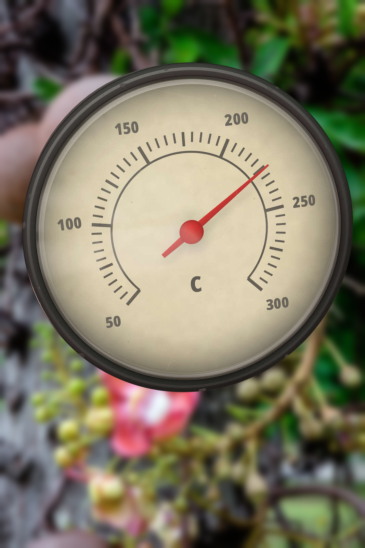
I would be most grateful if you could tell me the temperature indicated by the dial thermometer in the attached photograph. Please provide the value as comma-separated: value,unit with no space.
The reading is 225,°C
